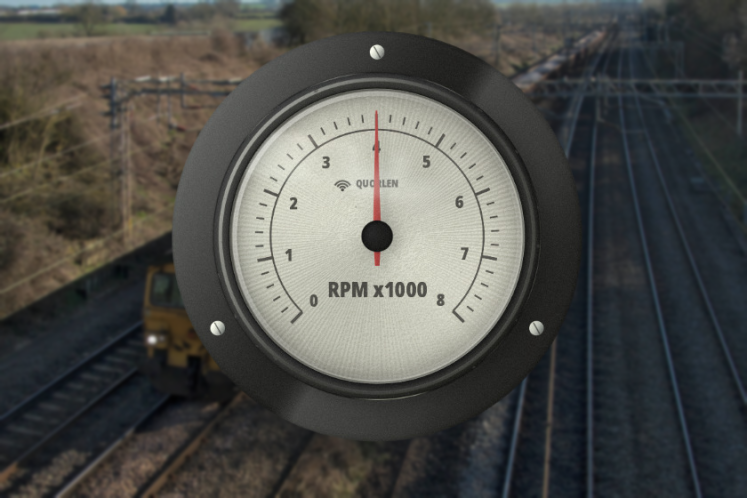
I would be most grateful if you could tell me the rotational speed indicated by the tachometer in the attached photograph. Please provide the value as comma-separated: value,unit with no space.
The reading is 4000,rpm
